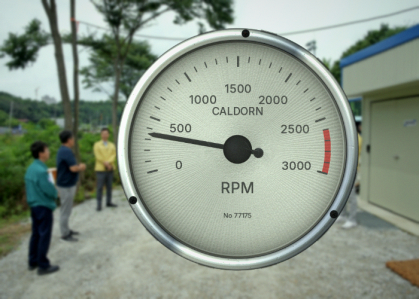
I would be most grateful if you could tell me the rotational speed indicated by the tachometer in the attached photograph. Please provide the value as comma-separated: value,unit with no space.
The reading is 350,rpm
